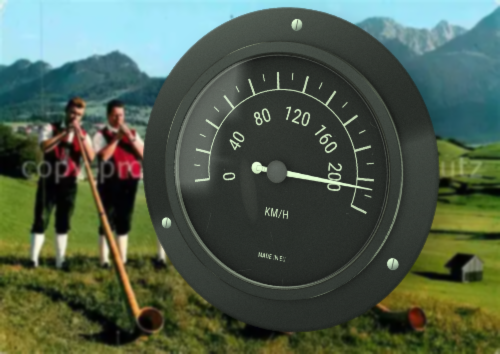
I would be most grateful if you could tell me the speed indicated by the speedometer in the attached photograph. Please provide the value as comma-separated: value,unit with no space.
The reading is 205,km/h
